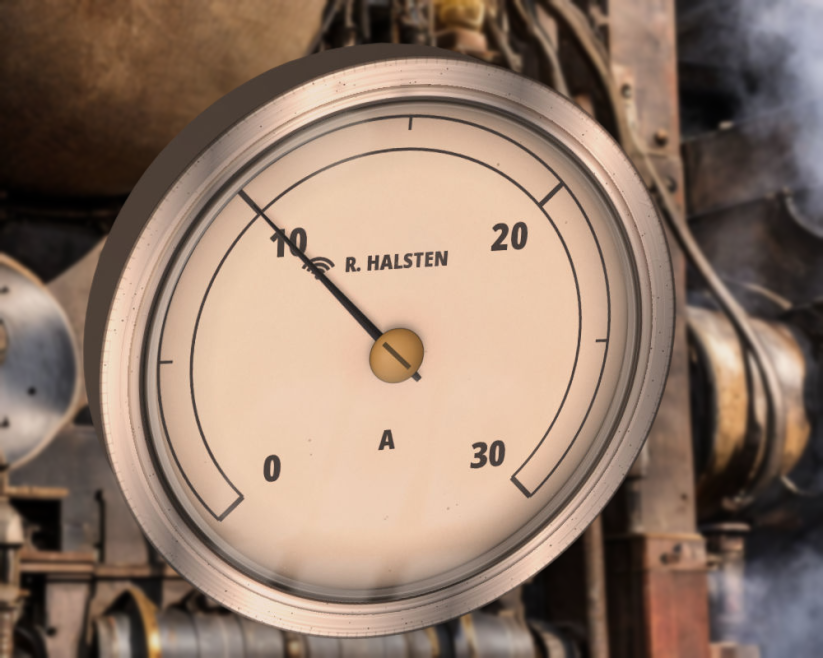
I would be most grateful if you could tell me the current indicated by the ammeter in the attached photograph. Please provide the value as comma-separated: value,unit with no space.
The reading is 10,A
